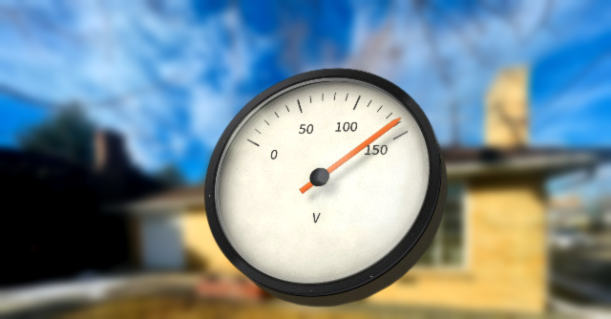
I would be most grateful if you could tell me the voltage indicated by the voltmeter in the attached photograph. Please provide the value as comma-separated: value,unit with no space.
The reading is 140,V
